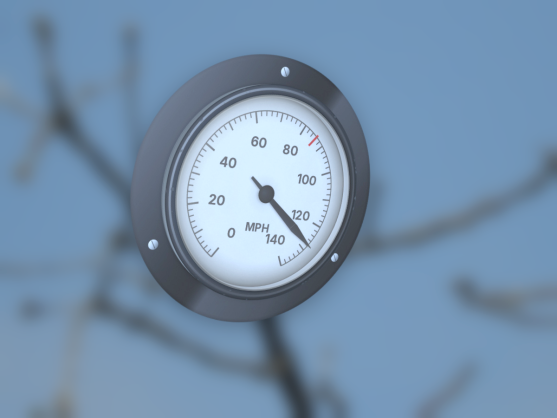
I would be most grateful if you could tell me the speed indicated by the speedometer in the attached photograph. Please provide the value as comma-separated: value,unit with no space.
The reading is 128,mph
